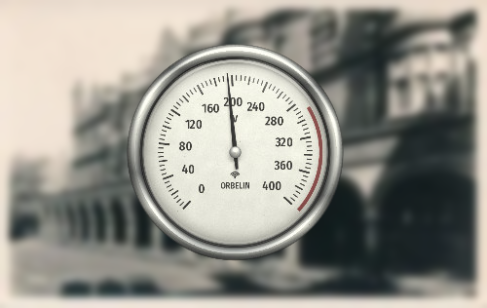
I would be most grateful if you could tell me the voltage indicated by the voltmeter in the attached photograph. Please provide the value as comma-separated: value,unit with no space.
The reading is 195,V
